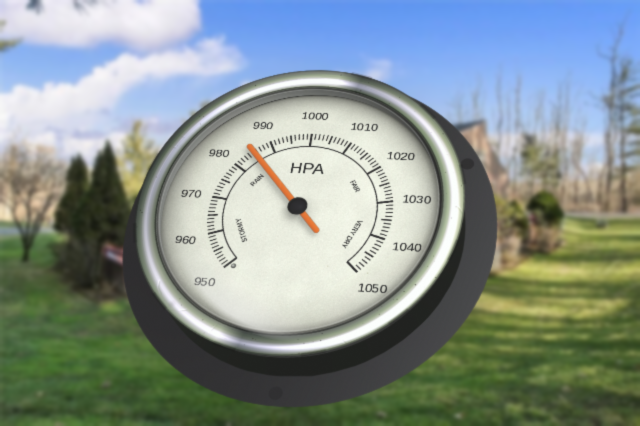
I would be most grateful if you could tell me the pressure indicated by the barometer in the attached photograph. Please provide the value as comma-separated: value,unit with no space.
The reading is 985,hPa
